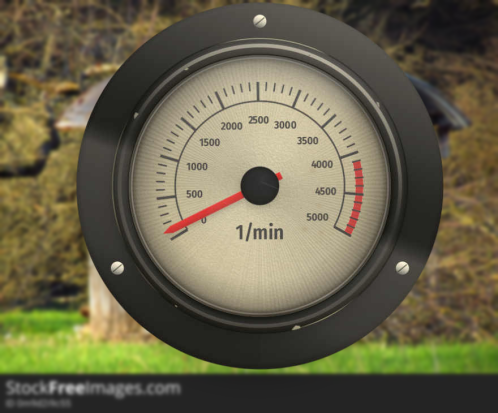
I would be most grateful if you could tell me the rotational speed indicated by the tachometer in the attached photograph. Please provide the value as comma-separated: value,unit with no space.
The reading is 100,rpm
